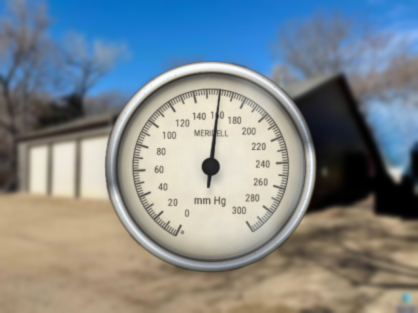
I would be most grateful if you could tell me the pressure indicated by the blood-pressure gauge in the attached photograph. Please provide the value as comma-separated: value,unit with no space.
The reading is 160,mmHg
